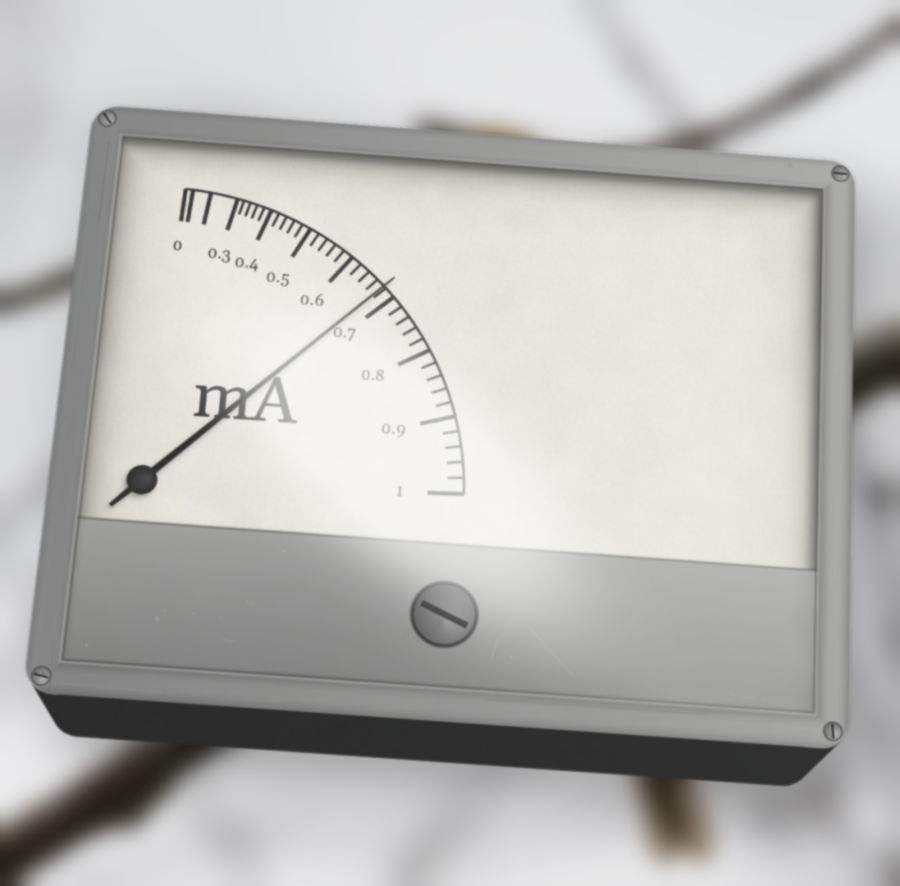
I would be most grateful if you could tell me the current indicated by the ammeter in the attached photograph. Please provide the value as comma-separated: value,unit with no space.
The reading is 0.68,mA
